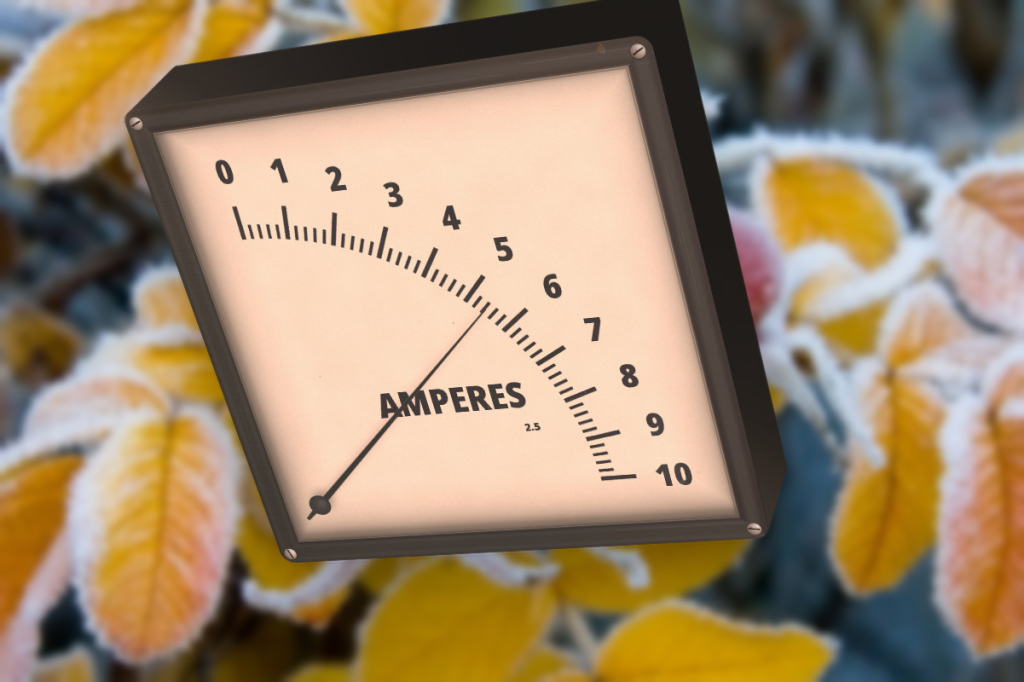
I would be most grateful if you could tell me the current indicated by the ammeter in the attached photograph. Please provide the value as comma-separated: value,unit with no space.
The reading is 5.4,A
